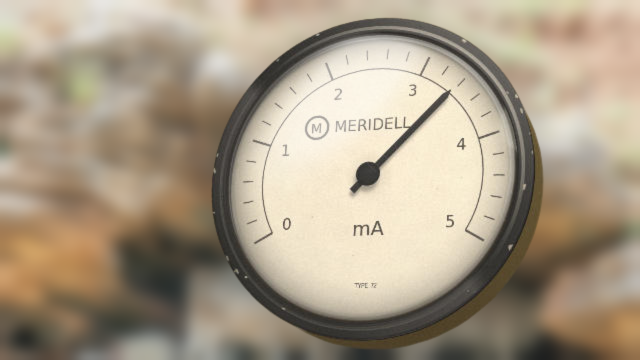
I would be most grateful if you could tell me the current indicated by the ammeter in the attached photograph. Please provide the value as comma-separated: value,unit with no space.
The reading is 3.4,mA
